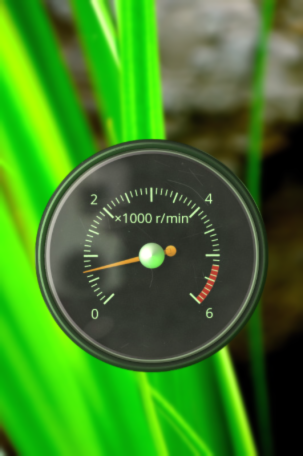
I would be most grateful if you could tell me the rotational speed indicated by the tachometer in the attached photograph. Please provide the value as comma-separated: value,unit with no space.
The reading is 700,rpm
